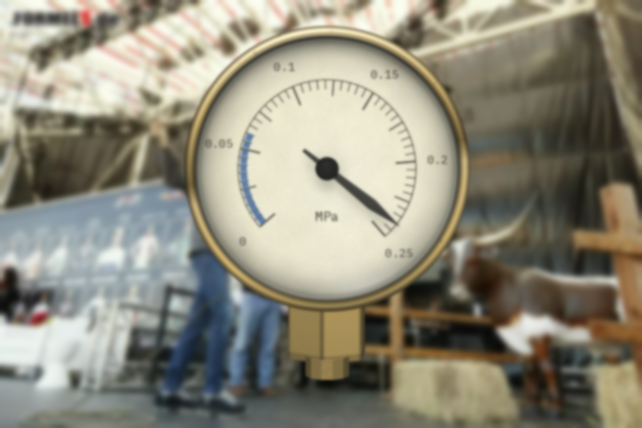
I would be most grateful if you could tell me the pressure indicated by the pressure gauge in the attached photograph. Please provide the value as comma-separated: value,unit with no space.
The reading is 0.24,MPa
